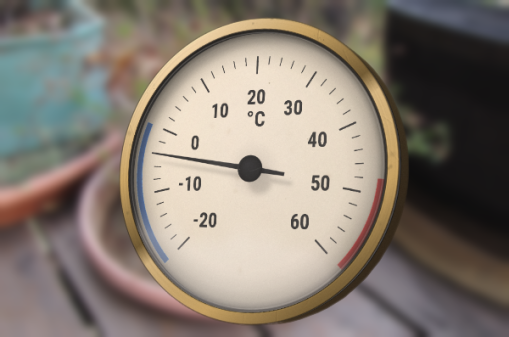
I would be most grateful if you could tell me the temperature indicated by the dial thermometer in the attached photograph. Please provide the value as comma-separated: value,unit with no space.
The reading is -4,°C
